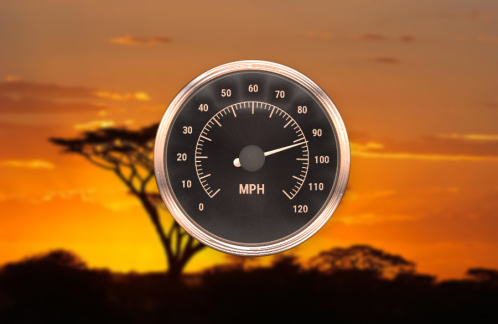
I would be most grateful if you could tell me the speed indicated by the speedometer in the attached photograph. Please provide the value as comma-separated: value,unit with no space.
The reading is 92,mph
